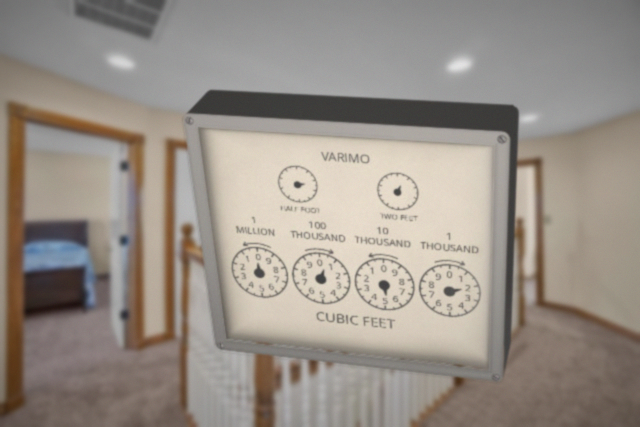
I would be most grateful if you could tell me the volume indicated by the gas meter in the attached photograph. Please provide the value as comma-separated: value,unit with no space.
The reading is 5200,ft³
